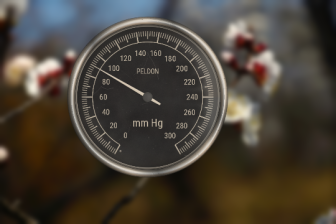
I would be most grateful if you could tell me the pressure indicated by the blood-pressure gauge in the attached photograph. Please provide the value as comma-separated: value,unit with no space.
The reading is 90,mmHg
